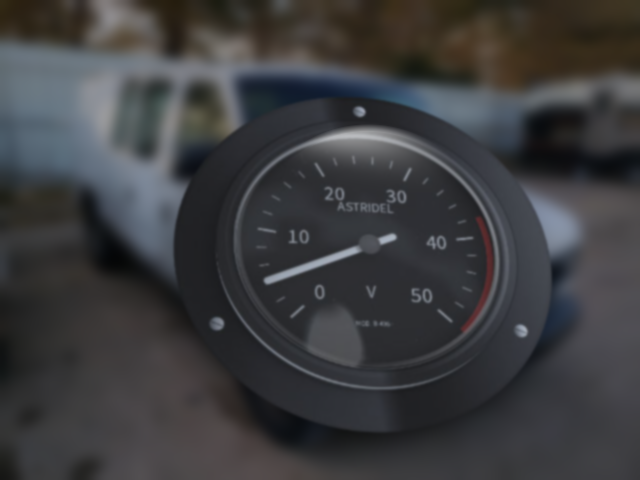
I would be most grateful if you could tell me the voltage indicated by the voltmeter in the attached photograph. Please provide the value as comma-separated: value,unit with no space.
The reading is 4,V
